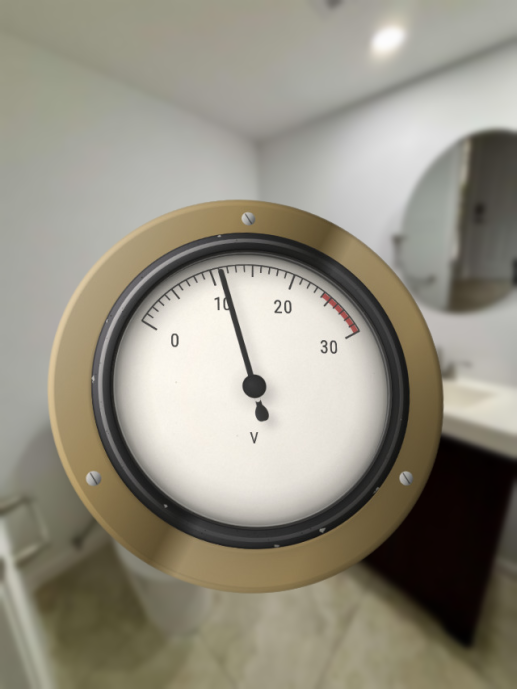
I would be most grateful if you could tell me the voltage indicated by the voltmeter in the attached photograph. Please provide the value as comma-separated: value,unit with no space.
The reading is 11,V
